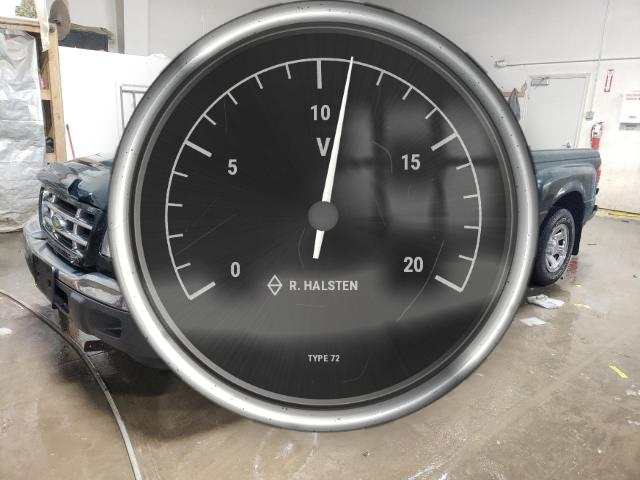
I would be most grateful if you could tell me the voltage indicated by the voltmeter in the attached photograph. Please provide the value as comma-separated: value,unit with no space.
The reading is 11,V
